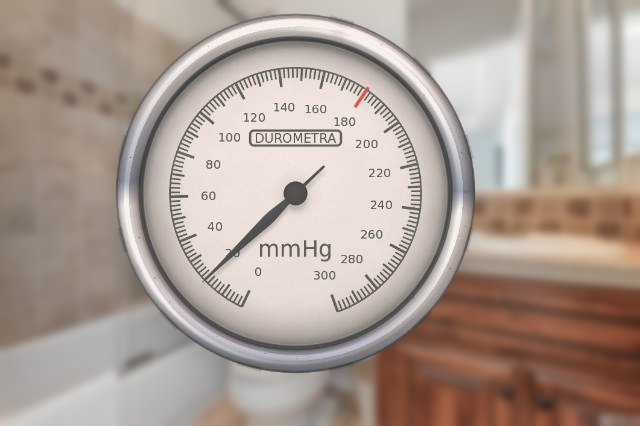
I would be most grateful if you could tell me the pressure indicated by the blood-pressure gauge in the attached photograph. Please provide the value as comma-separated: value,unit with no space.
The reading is 20,mmHg
